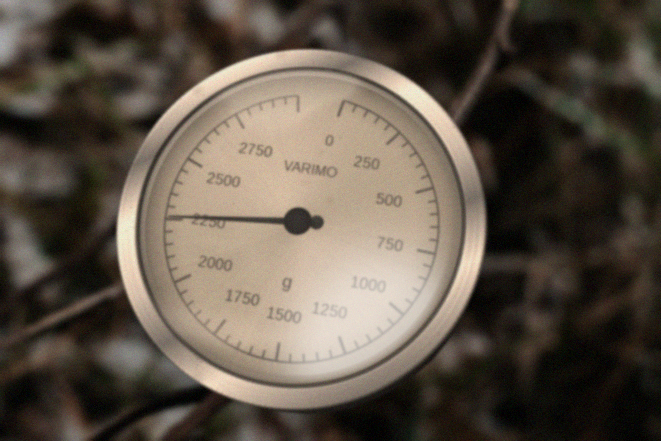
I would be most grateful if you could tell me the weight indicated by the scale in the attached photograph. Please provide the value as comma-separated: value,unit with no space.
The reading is 2250,g
